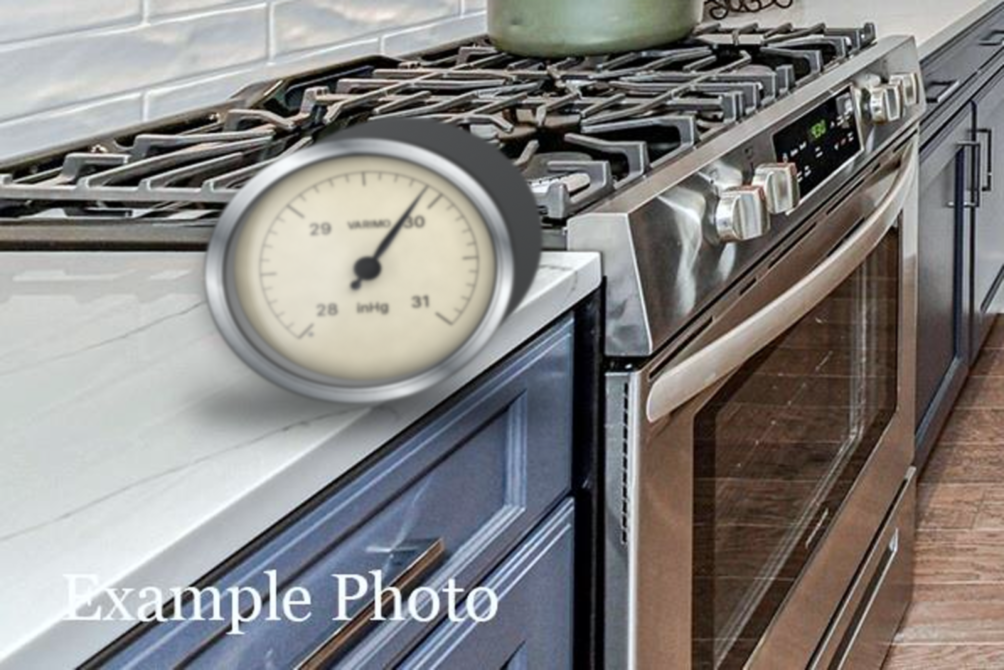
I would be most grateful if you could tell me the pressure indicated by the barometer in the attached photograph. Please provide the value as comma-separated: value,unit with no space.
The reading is 29.9,inHg
